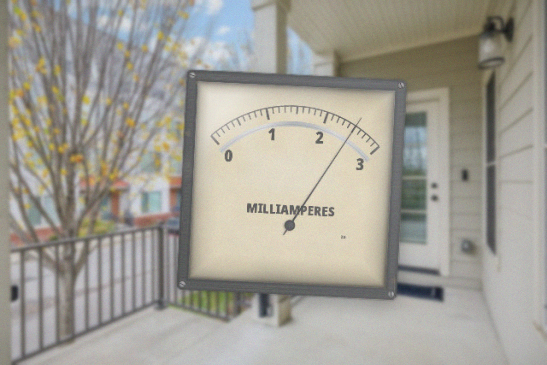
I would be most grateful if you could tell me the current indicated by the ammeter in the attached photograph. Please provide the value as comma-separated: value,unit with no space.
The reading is 2.5,mA
